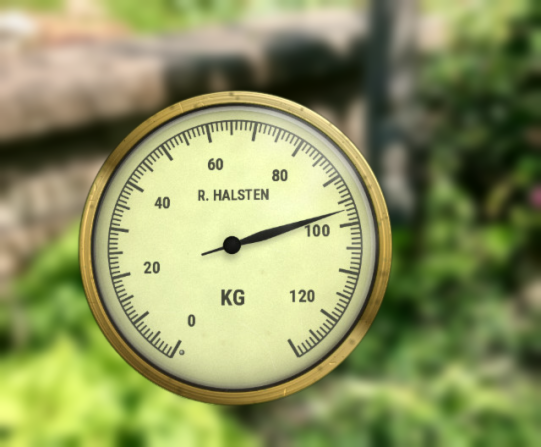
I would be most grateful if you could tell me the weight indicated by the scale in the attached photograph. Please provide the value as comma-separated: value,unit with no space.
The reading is 97,kg
